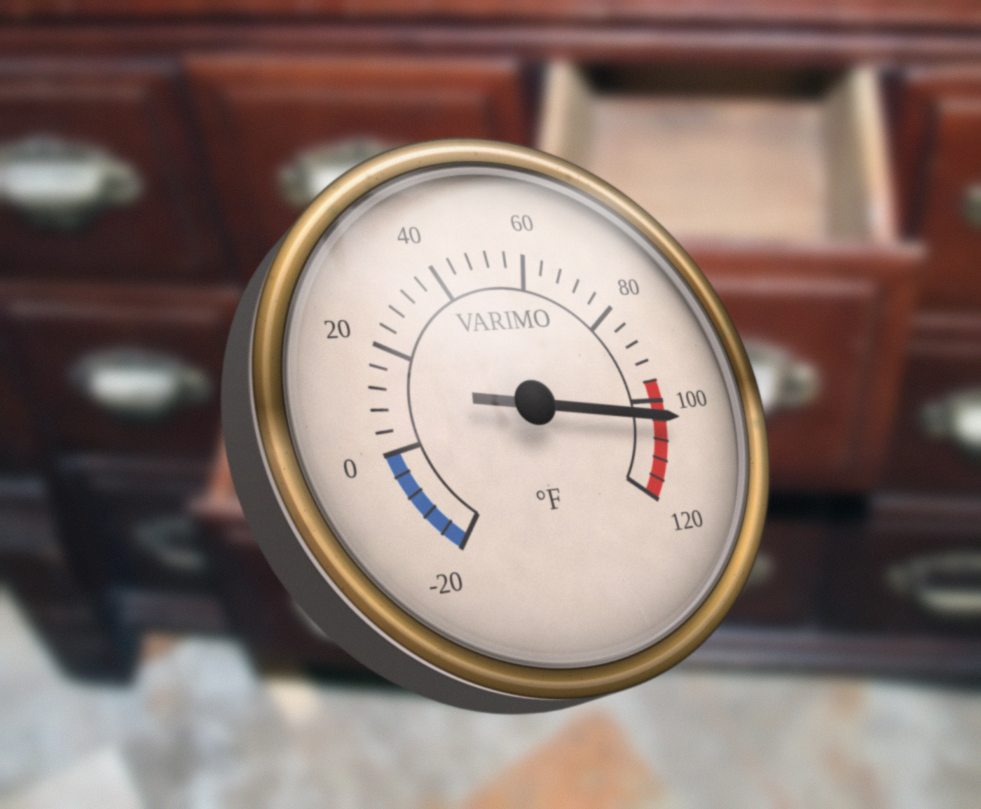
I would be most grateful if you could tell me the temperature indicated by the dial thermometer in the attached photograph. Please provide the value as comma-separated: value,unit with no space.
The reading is 104,°F
